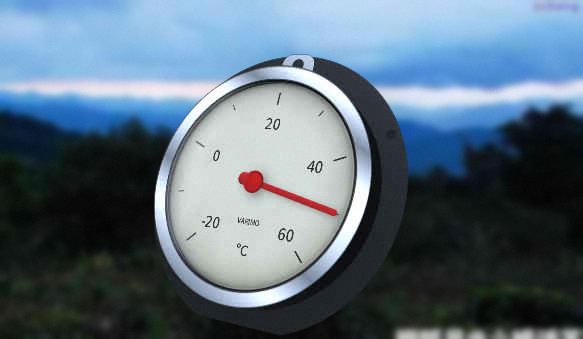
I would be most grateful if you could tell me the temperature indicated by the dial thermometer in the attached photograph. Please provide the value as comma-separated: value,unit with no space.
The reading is 50,°C
